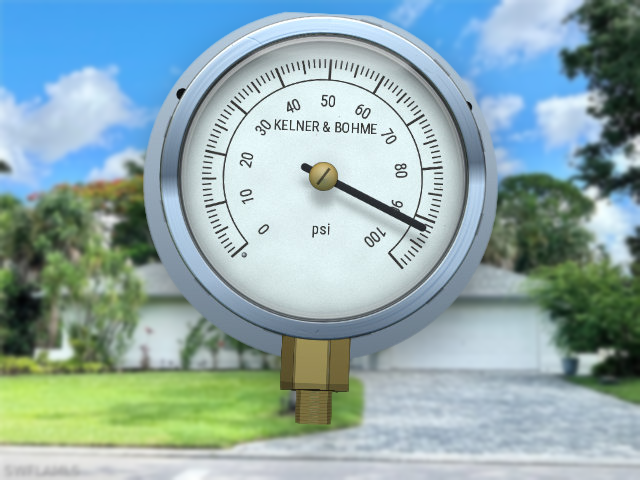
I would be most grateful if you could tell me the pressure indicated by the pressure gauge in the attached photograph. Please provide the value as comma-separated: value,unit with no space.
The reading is 92,psi
